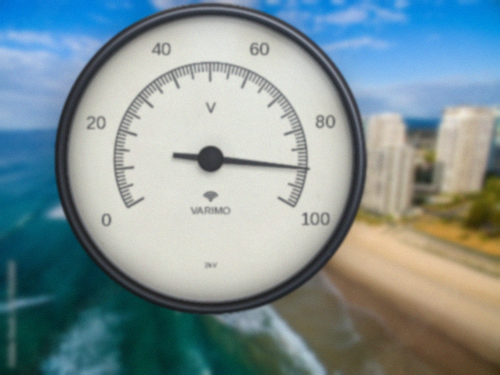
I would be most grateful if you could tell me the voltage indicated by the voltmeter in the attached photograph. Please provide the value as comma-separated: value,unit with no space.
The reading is 90,V
